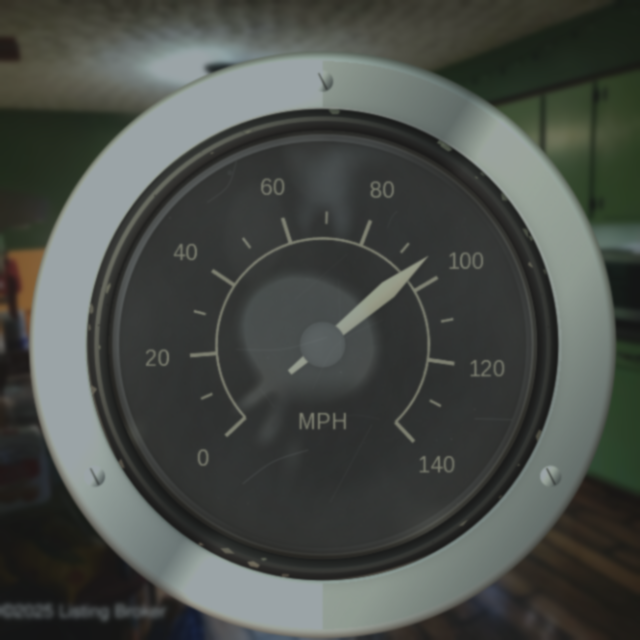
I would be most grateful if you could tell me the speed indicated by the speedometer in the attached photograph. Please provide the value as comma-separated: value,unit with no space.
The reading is 95,mph
